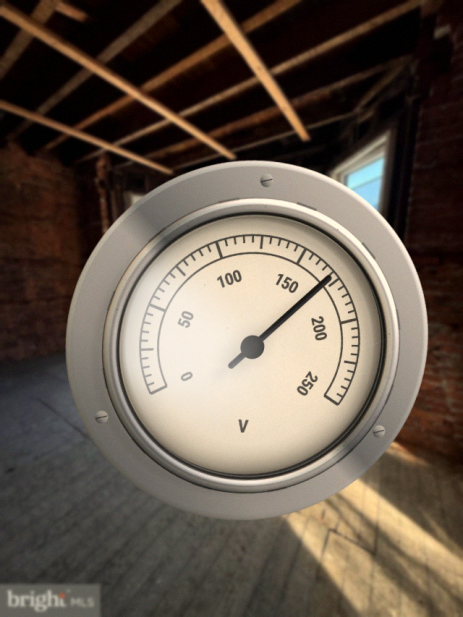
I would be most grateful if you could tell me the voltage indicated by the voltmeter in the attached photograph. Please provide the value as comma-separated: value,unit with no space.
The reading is 170,V
